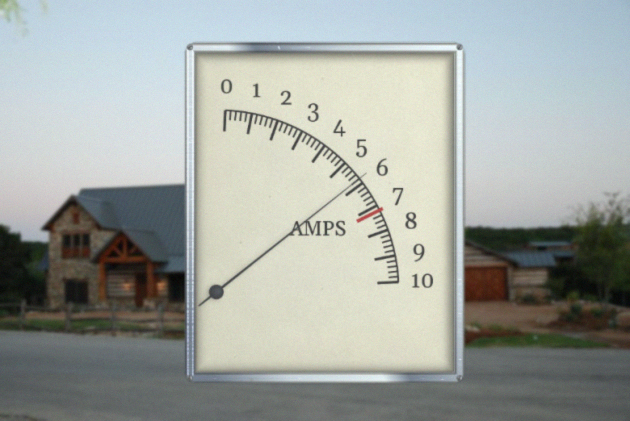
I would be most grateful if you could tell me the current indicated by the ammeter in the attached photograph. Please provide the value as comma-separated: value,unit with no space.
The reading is 5.8,A
